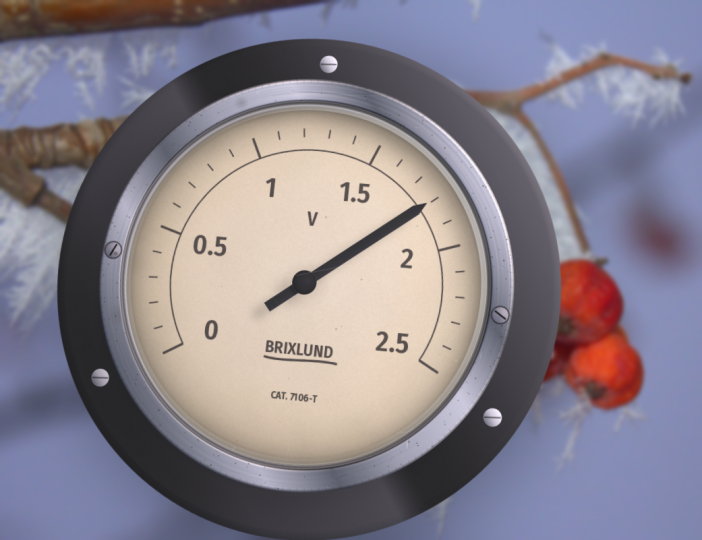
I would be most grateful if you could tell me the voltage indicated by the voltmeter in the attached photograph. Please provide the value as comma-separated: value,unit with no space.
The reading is 1.8,V
